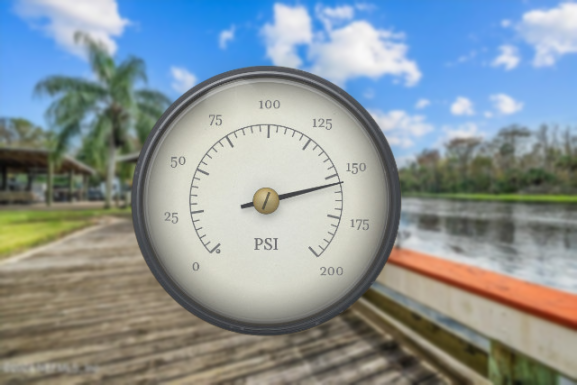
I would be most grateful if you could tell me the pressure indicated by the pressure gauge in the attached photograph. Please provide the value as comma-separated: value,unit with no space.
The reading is 155,psi
